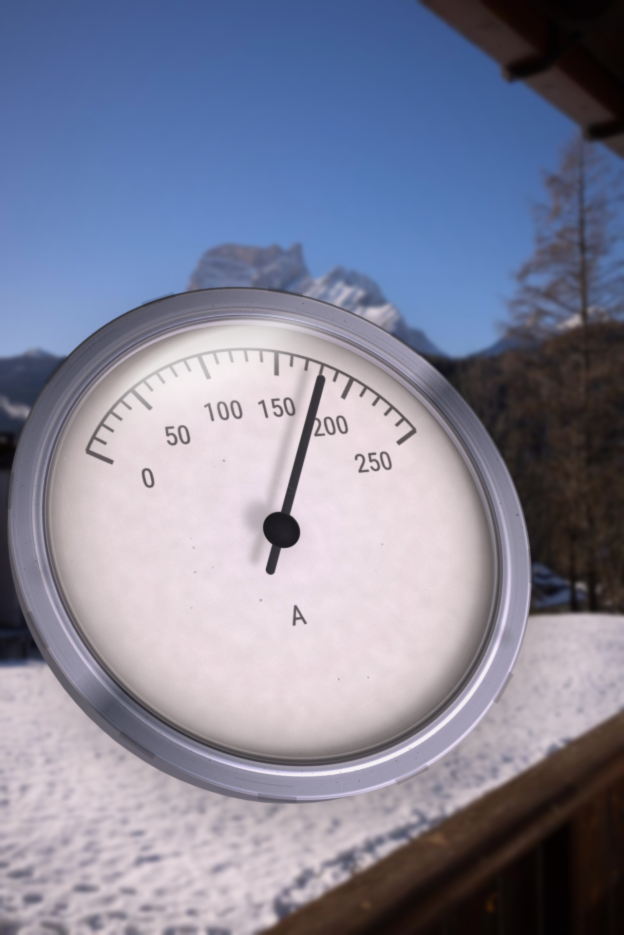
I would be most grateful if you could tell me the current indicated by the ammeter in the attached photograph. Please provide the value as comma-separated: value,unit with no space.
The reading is 180,A
